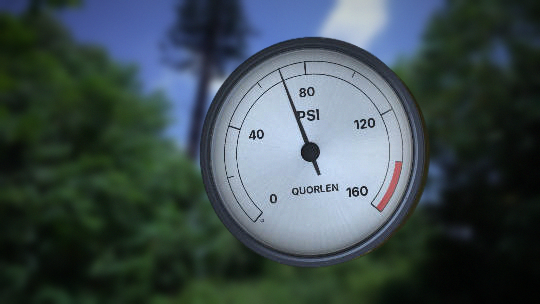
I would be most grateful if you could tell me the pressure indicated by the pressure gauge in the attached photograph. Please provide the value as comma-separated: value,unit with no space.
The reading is 70,psi
